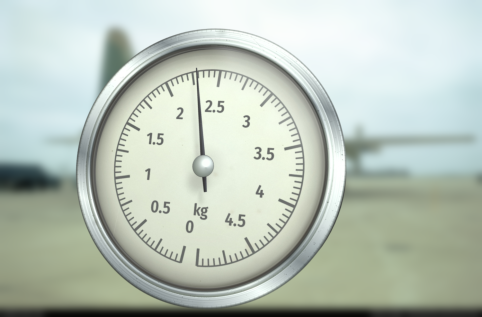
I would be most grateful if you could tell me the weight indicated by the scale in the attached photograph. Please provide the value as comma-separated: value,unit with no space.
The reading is 2.3,kg
